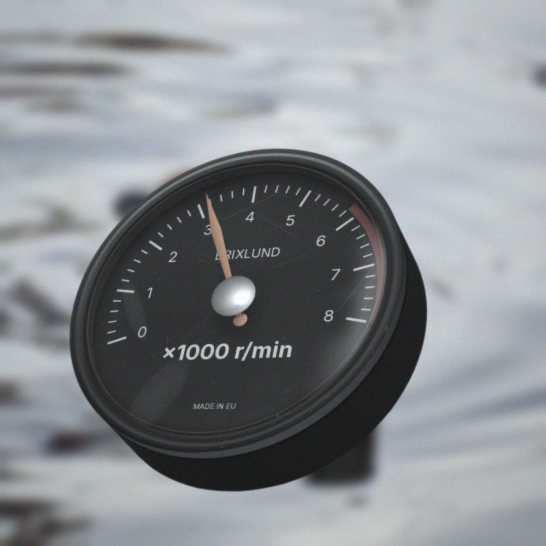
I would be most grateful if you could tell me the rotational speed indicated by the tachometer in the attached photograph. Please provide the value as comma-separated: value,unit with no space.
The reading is 3200,rpm
